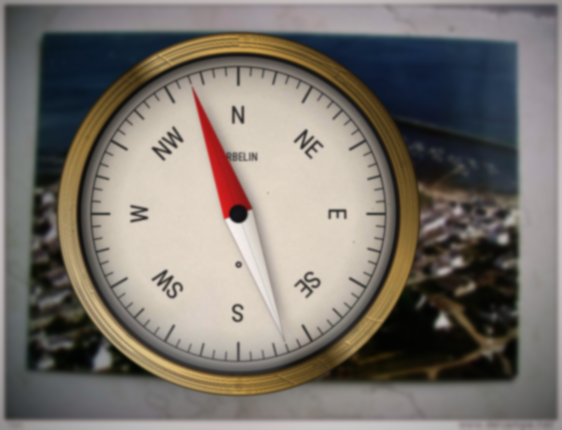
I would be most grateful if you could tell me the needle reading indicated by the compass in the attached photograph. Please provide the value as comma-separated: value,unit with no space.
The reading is 340,°
